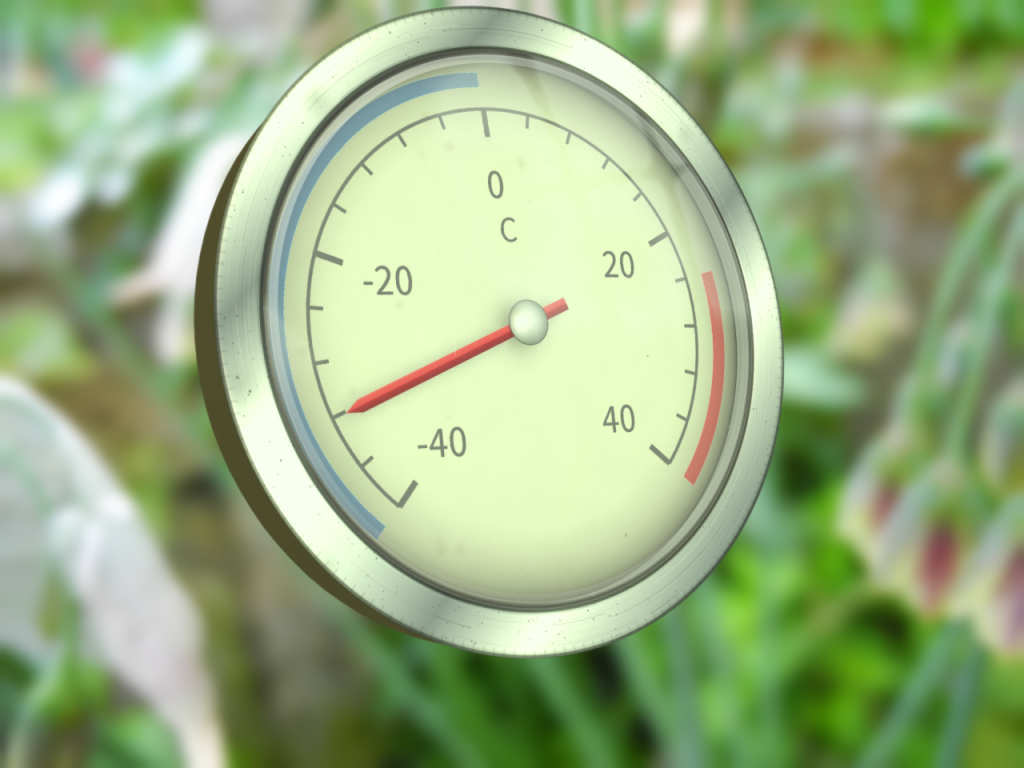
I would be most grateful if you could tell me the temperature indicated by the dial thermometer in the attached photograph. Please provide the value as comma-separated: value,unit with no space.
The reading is -32,°C
